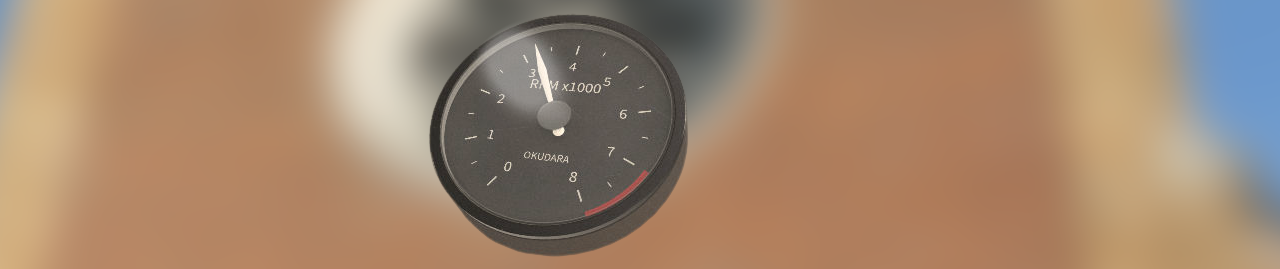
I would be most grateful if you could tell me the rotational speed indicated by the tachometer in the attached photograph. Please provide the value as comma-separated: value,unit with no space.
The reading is 3250,rpm
